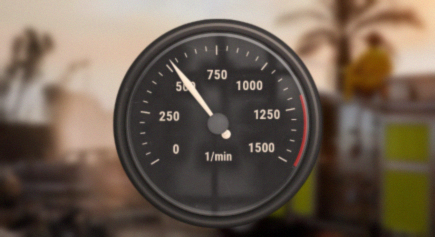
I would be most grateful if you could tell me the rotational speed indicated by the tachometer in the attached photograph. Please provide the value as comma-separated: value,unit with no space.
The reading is 525,rpm
